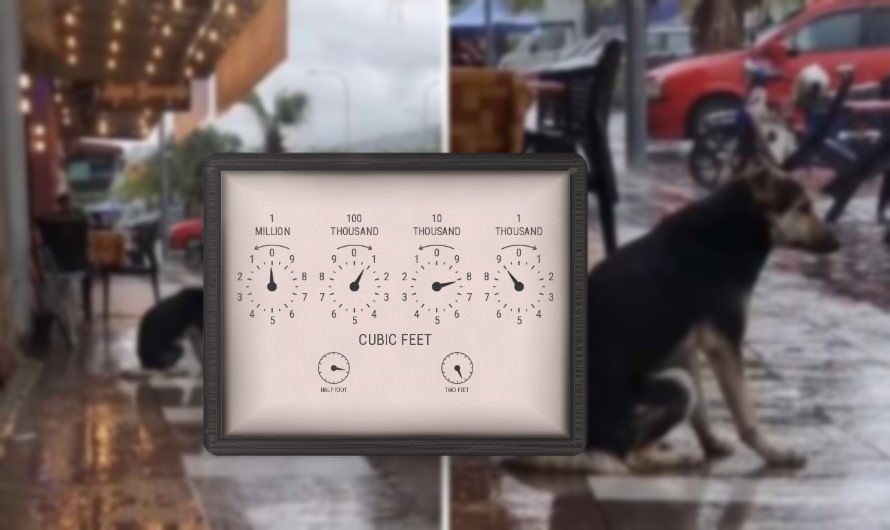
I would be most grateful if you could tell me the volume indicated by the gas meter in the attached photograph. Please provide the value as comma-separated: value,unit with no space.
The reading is 7900,ft³
